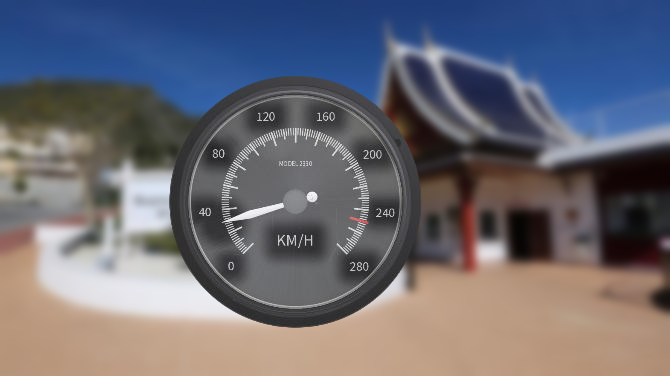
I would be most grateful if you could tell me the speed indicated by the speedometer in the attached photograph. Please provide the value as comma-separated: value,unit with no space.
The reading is 30,km/h
